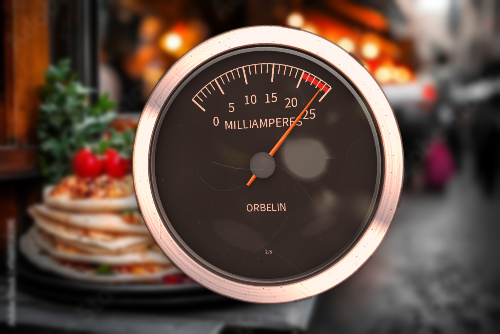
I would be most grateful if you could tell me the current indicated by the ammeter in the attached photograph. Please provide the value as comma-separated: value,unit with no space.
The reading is 24,mA
